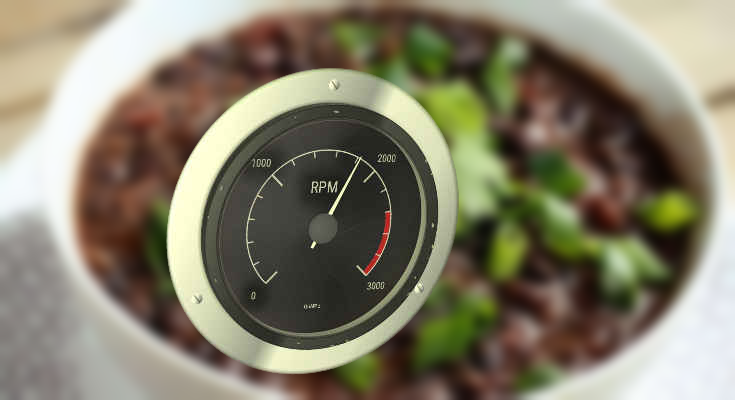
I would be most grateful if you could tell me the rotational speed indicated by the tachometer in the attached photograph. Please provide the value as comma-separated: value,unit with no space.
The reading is 1800,rpm
